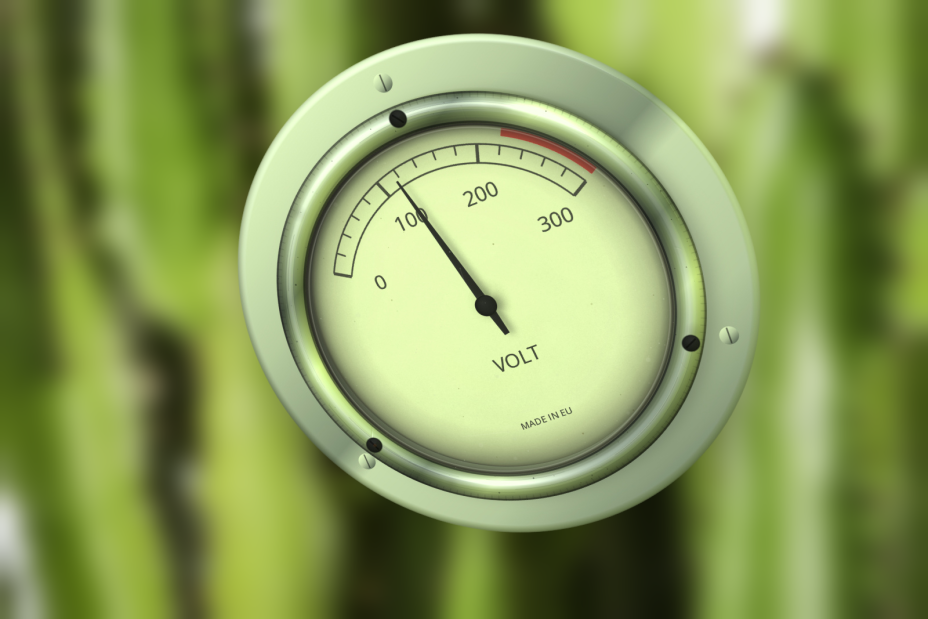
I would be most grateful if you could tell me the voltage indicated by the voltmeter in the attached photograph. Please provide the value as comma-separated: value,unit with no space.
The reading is 120,V
